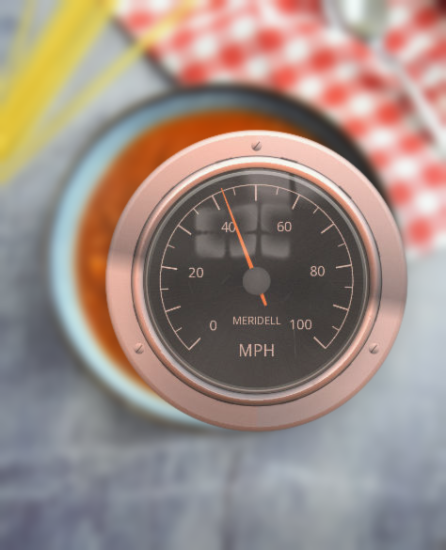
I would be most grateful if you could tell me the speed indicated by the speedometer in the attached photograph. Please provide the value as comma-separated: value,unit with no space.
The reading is 42.5,mph
